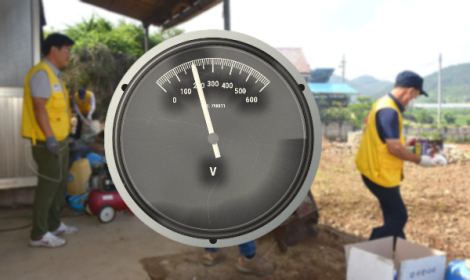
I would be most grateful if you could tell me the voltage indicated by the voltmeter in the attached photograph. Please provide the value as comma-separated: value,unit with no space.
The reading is 200,V
